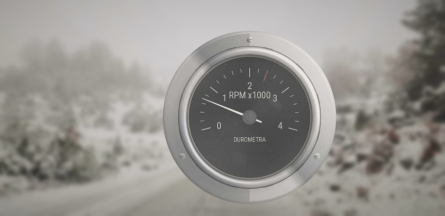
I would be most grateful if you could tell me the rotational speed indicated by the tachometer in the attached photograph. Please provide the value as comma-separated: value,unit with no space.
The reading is 700,rpm
